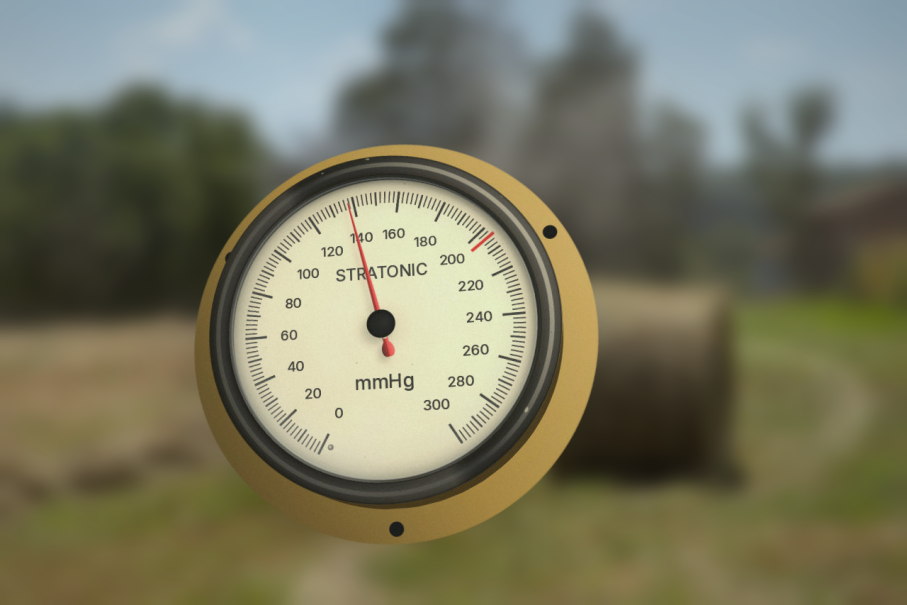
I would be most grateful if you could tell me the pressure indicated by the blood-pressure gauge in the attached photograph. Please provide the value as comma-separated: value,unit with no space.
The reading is 138,mmHg
